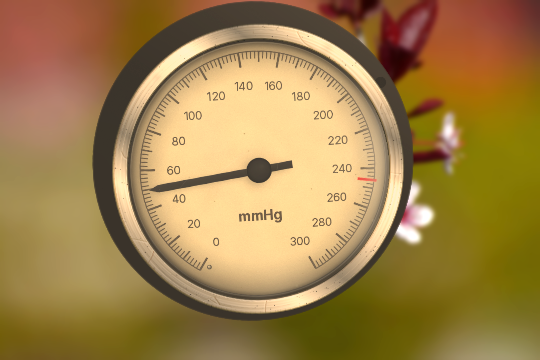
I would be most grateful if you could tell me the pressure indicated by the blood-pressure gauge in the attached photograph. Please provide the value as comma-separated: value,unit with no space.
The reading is 50,mmHg
